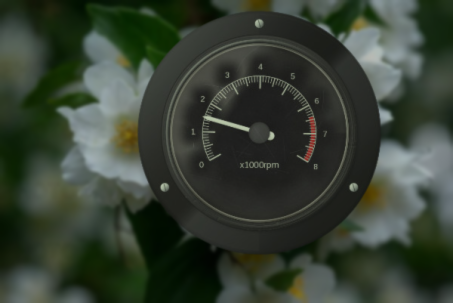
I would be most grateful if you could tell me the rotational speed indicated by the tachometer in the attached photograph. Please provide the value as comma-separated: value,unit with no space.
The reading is 1500,rpm
